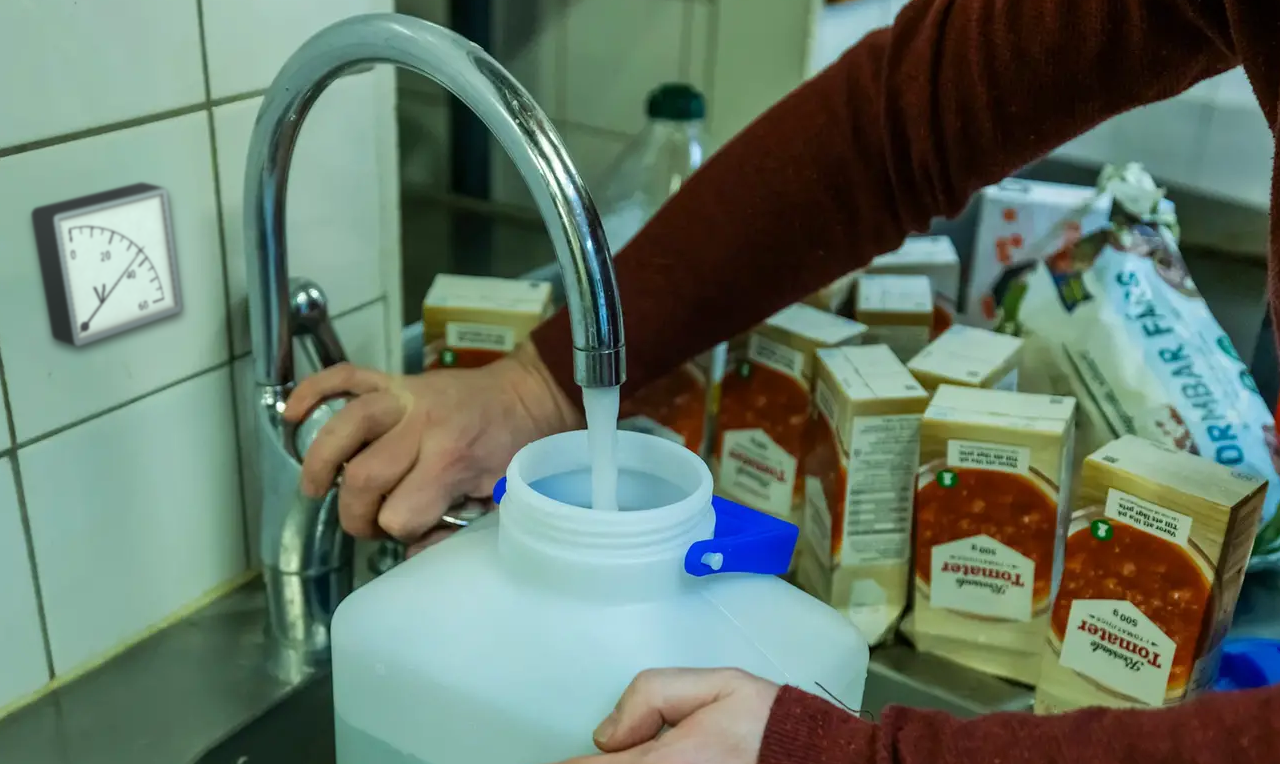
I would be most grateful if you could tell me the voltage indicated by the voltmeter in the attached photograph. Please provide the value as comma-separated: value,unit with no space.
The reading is 35,V
